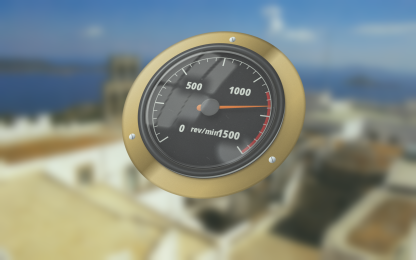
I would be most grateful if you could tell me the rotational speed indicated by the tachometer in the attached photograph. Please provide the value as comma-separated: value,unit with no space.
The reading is 1200,rpm
